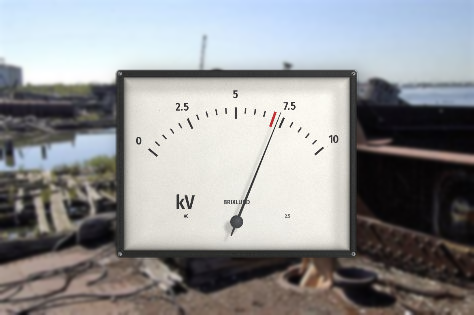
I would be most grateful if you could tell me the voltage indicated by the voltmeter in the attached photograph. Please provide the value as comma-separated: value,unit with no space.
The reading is 7.25,kV
